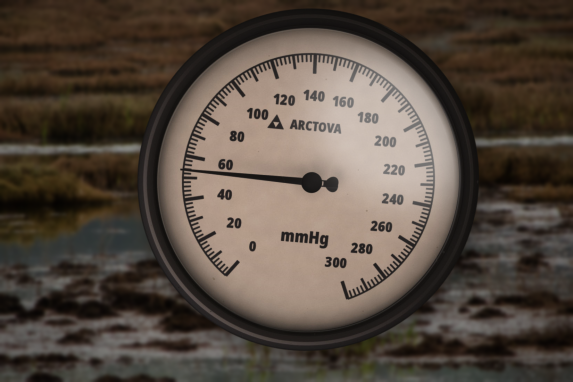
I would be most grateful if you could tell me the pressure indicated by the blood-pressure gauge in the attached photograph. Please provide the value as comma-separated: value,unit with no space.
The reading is 54,mmHg
